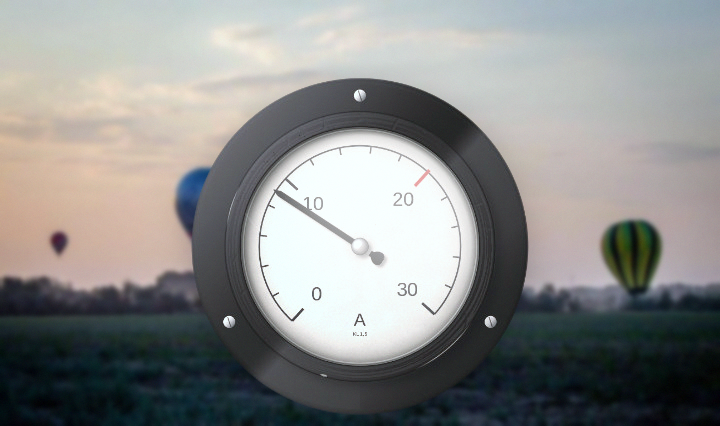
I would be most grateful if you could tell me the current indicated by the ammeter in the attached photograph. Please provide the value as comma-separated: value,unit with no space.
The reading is 9,A
